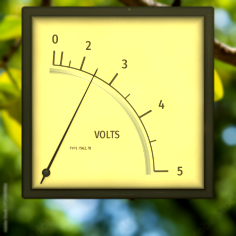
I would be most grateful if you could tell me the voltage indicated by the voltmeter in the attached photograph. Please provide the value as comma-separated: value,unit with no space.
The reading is 2.5,V
